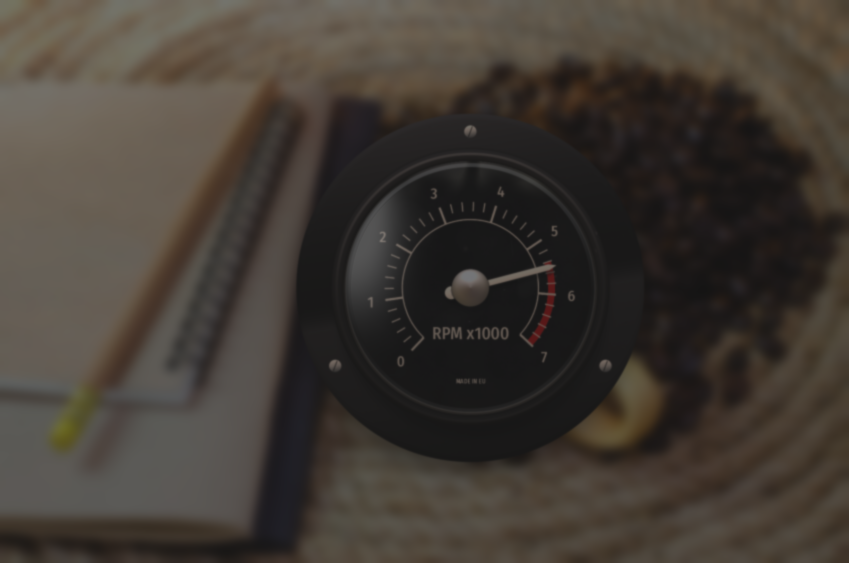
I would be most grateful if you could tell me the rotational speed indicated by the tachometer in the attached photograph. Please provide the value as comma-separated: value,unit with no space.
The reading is 5500,rpm
